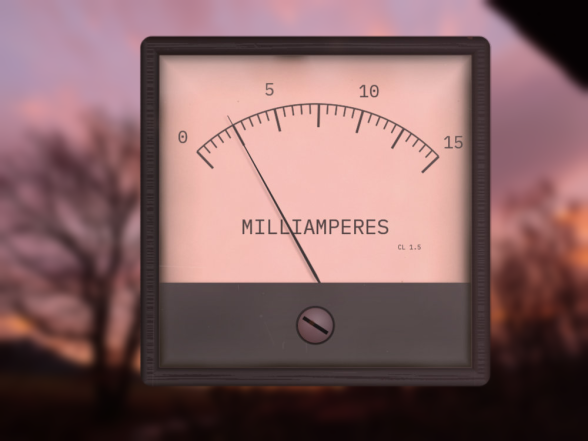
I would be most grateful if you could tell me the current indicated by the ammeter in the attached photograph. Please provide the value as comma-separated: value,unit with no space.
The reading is 2.5,mA
